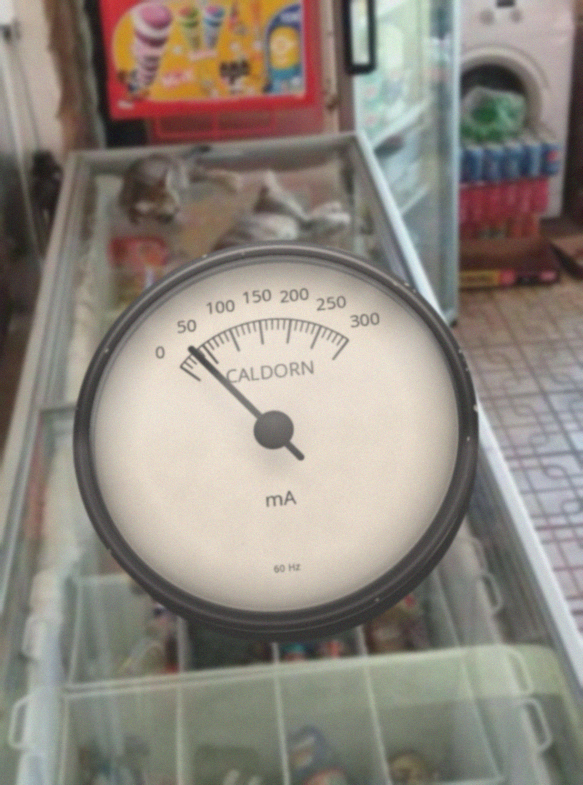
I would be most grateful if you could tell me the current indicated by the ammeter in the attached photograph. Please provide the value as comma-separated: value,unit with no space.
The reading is 30,mA
